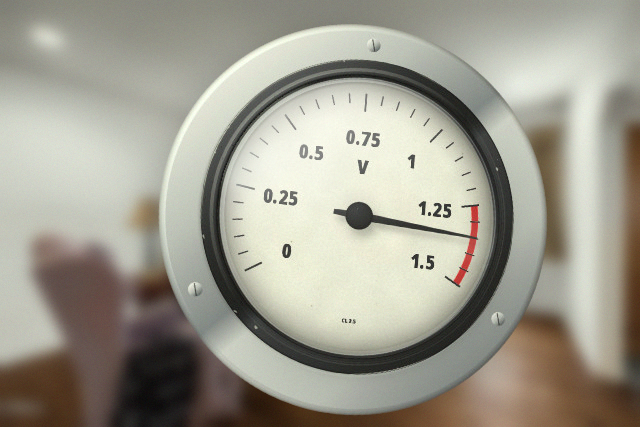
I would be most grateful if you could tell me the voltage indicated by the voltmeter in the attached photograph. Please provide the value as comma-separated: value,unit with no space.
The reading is 1.35,V
